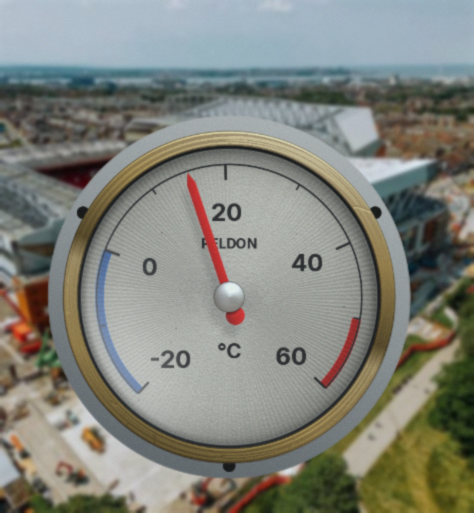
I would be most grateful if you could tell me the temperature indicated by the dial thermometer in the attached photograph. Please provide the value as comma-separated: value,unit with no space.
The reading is 15,°C
